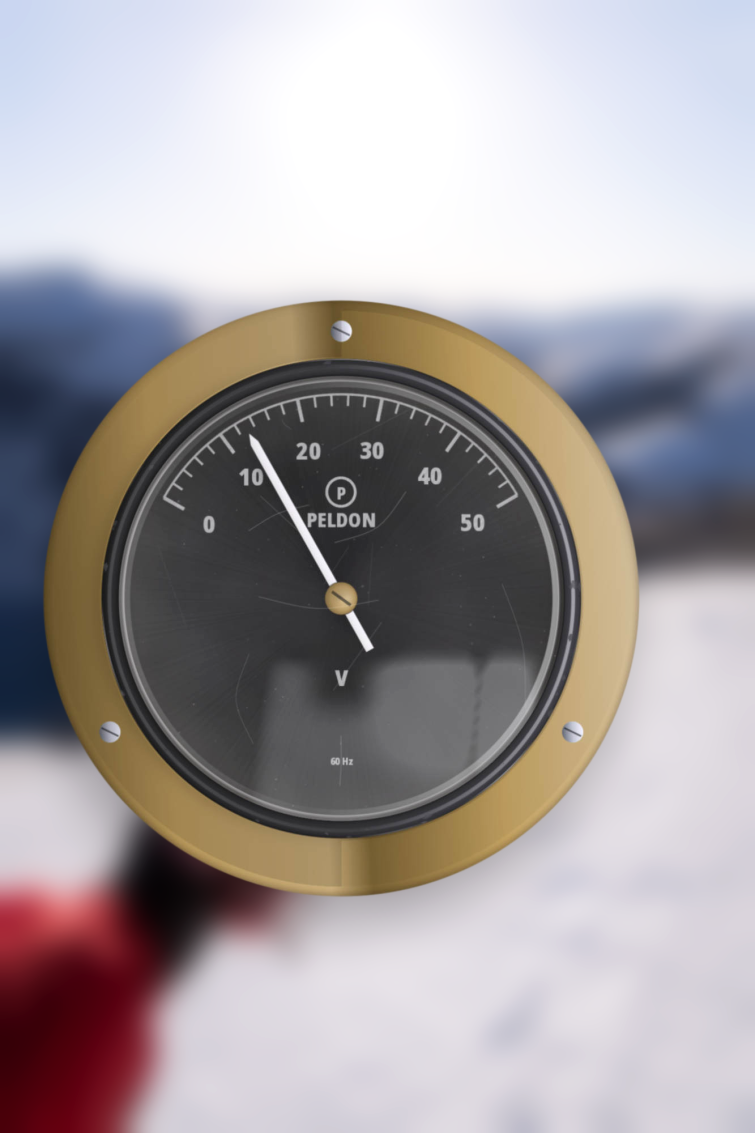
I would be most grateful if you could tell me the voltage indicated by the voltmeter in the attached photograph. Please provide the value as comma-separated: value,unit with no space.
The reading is 13,V
